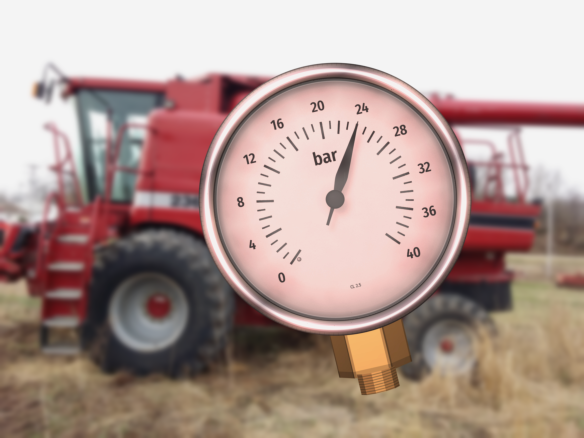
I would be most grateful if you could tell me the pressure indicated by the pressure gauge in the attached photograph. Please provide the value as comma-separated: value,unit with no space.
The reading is 24,bar
